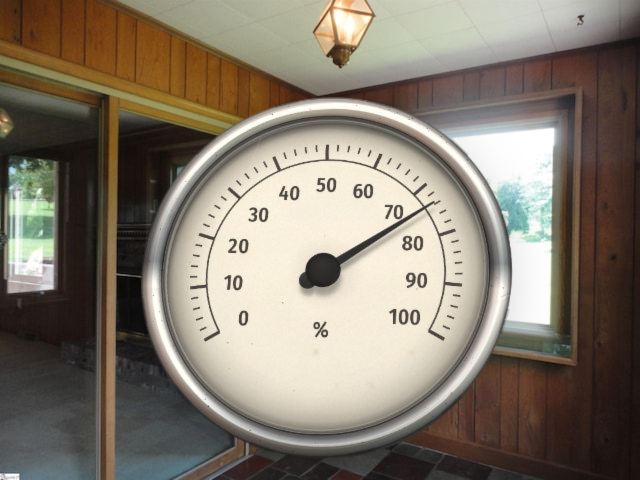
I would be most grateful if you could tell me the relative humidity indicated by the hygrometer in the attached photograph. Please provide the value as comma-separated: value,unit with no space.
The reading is 74,%
